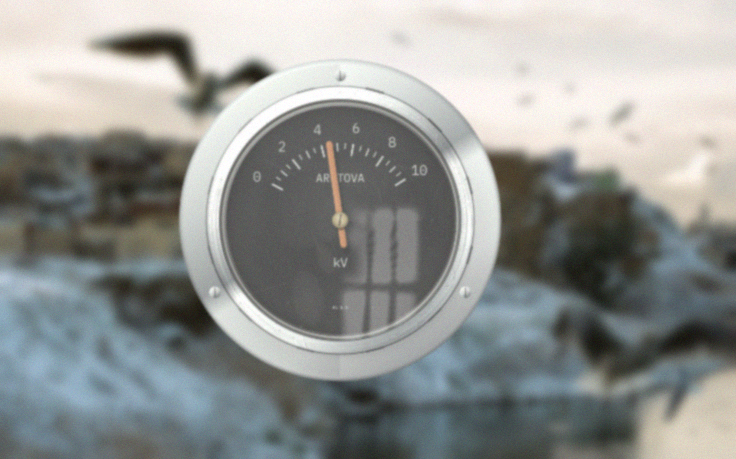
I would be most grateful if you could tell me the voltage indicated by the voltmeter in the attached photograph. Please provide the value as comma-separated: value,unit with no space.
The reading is 4.5,kV
